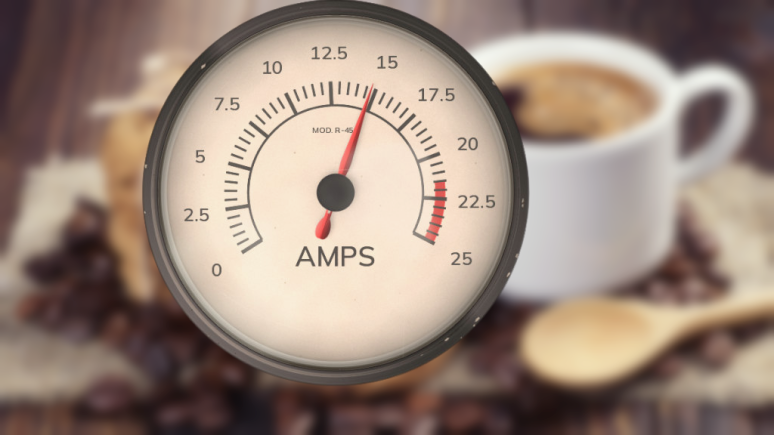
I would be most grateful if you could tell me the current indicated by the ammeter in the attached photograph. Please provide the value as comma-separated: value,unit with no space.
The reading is 14.75,A
